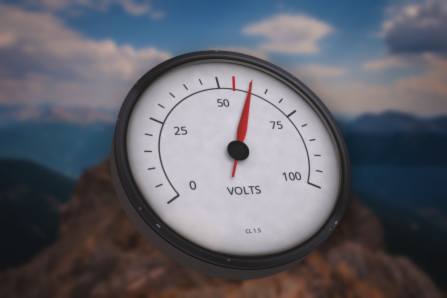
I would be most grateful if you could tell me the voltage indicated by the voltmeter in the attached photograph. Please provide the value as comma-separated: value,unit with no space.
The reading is 60,V
